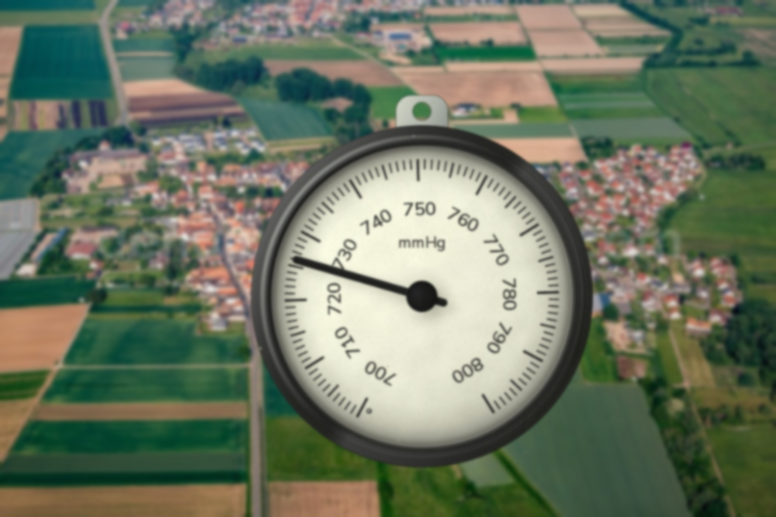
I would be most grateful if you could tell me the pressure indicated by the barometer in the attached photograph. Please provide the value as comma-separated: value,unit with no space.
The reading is 726,mmHg
